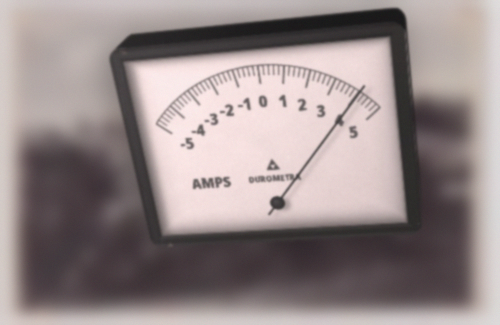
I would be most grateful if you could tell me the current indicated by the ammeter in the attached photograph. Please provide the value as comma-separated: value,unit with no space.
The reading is 4,A
